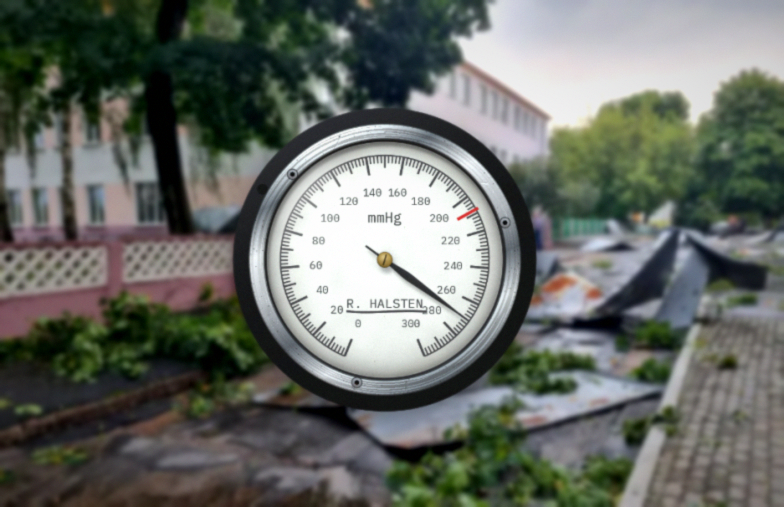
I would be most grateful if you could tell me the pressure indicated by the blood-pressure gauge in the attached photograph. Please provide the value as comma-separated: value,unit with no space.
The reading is 270,mmHg
